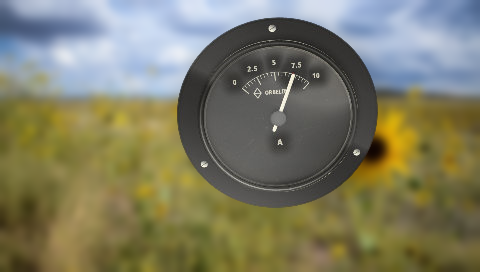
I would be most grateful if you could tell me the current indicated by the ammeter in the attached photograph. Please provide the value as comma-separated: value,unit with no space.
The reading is 7.5,A
